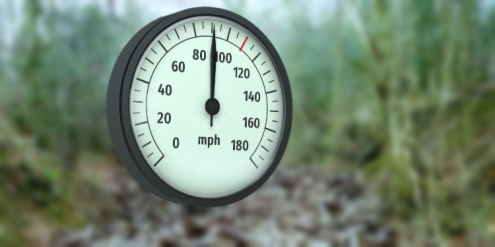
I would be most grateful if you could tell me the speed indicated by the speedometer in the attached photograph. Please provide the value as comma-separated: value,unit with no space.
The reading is 90,mph
